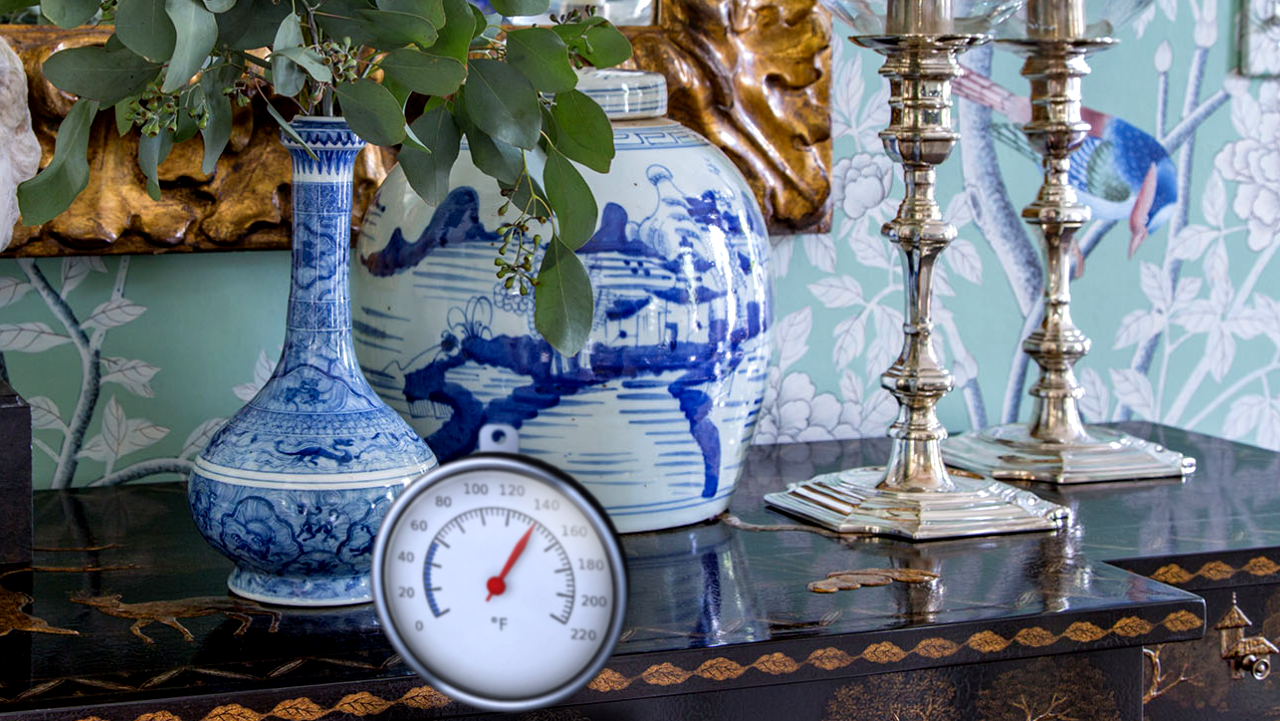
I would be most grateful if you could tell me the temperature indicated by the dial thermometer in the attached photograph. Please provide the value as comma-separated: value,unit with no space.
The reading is 140,°F
